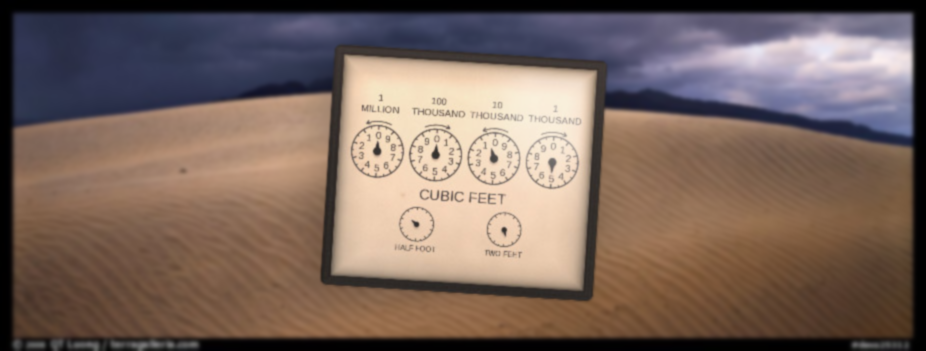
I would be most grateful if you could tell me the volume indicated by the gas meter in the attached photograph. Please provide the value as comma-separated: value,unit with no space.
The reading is 500,ft³
